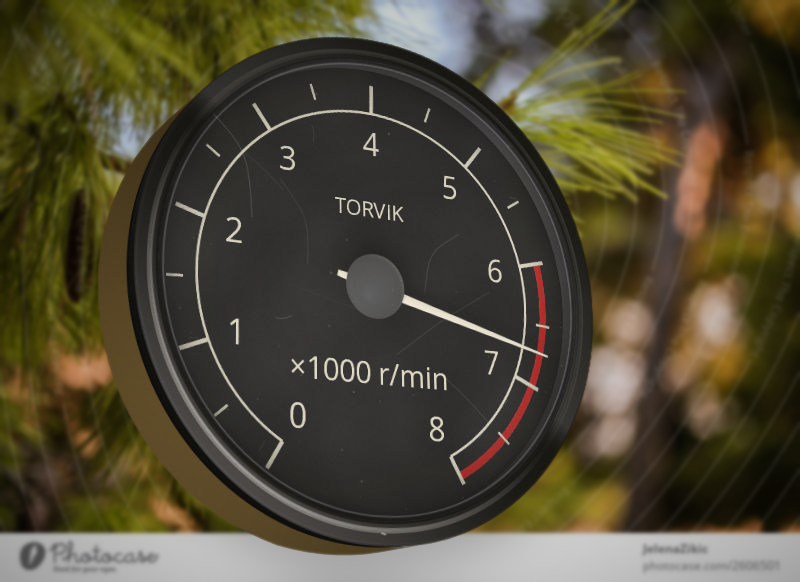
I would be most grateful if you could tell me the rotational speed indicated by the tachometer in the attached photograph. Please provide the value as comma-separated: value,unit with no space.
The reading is 6750,rpm
